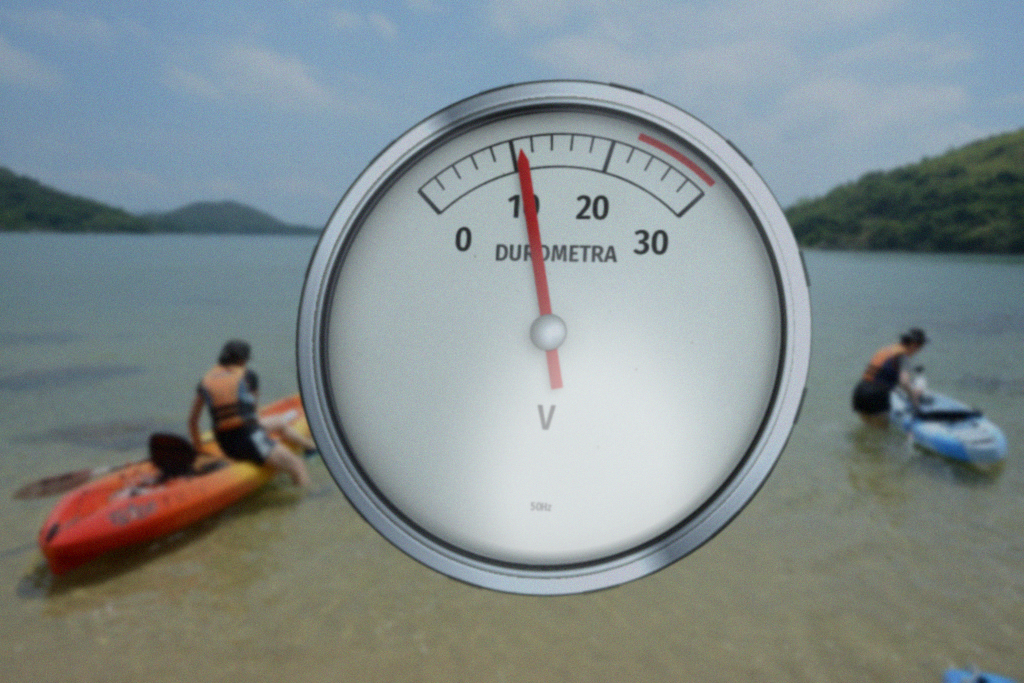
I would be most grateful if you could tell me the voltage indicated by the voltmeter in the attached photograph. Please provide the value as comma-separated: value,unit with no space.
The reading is 11,V
